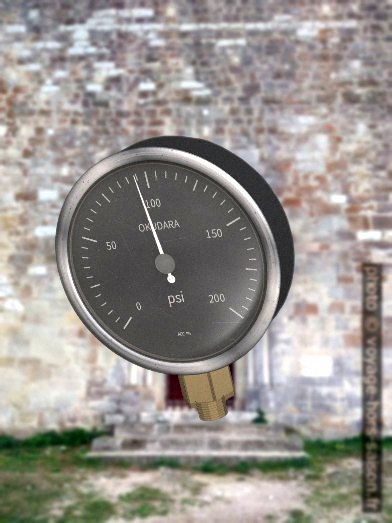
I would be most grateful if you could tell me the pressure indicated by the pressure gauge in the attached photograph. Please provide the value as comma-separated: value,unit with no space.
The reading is 95,psi
